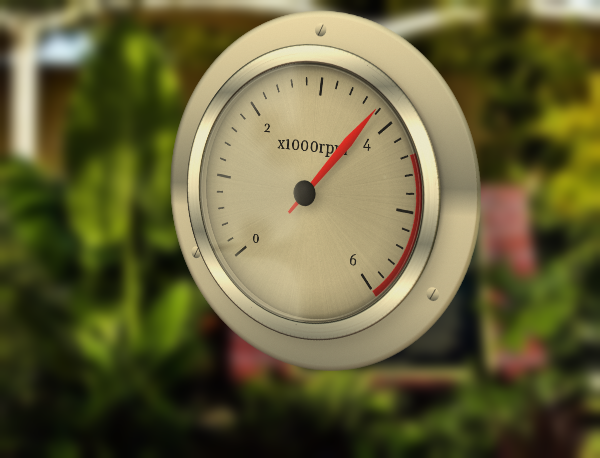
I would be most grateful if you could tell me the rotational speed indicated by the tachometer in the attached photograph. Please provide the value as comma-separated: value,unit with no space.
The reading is 3800,rpm
